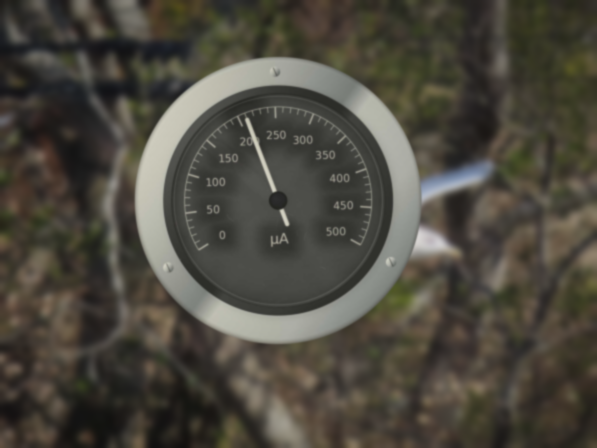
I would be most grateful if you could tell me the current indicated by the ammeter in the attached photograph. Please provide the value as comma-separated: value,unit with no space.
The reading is 210,µA
